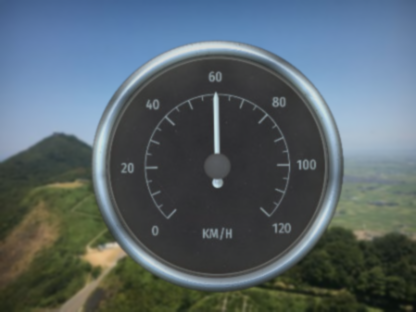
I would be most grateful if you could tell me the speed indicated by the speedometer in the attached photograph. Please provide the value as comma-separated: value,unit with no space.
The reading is 60,km/h
